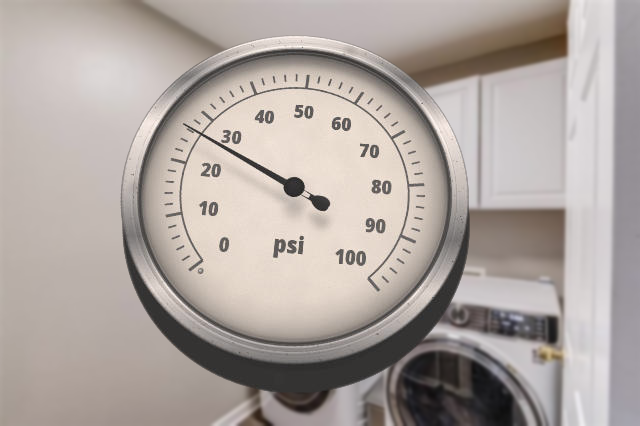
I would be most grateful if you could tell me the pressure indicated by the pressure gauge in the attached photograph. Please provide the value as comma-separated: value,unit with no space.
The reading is 26,psi
